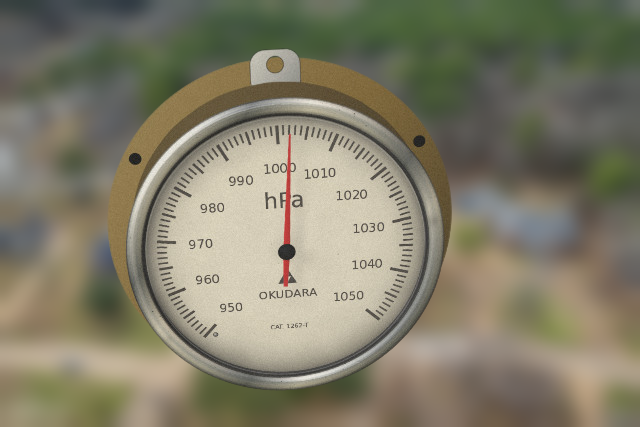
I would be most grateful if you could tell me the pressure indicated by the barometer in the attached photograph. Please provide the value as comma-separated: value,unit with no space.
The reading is 1002,hPa
